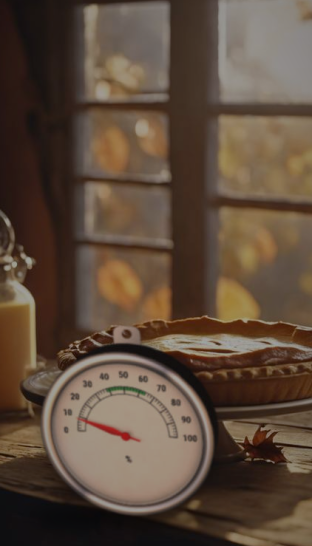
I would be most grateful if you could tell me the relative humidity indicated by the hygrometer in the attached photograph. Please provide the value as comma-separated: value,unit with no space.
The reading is 10,%
